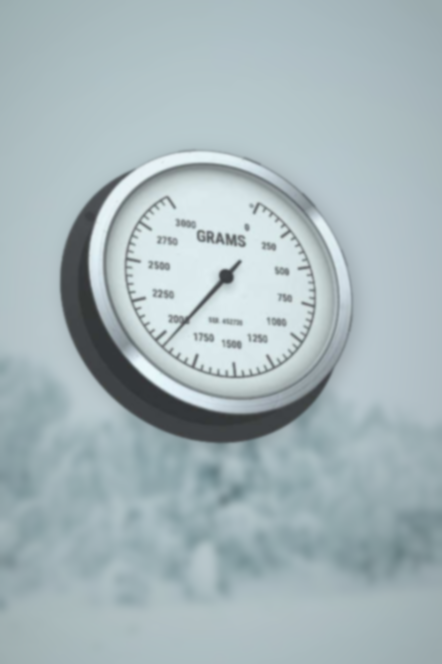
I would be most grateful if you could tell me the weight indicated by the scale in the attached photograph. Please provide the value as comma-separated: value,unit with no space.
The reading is 1950,g
